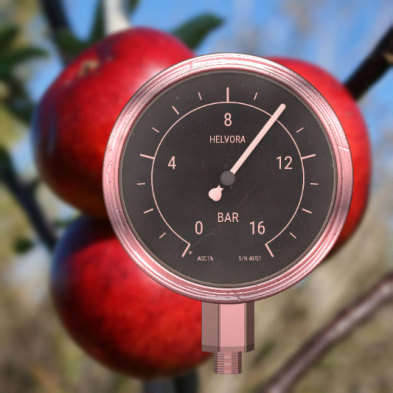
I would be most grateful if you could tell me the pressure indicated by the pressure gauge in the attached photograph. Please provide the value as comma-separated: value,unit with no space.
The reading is 10,bar
